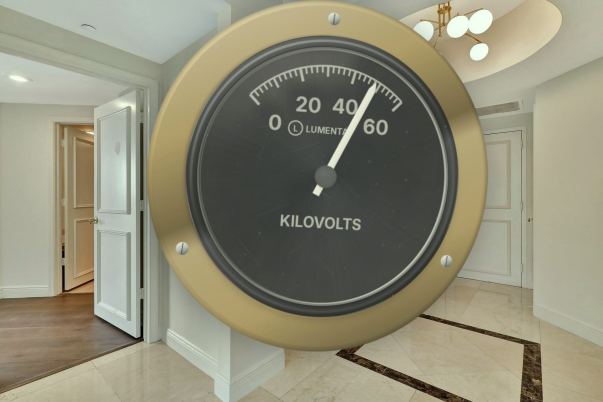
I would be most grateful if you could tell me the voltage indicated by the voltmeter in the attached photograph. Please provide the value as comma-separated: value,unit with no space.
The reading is 48,kV
